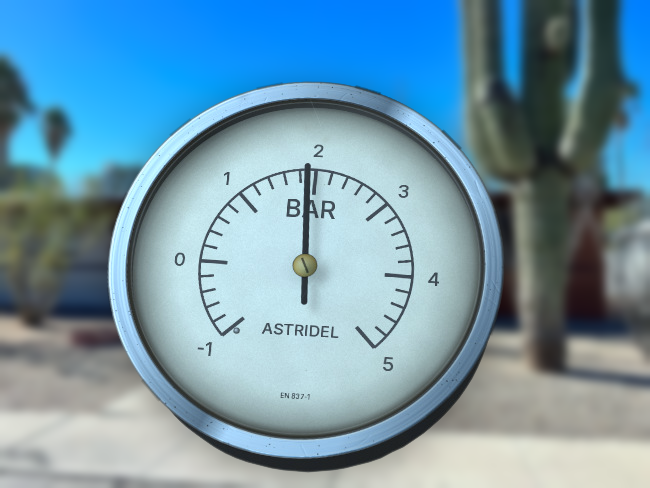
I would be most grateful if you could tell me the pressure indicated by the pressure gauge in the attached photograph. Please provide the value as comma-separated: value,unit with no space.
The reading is 1.9,bar
